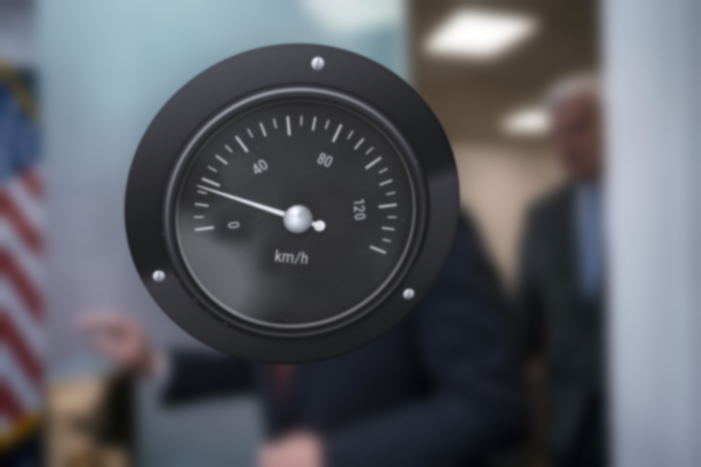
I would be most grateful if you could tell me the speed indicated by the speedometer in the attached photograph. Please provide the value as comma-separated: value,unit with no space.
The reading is 17.5,km/h
